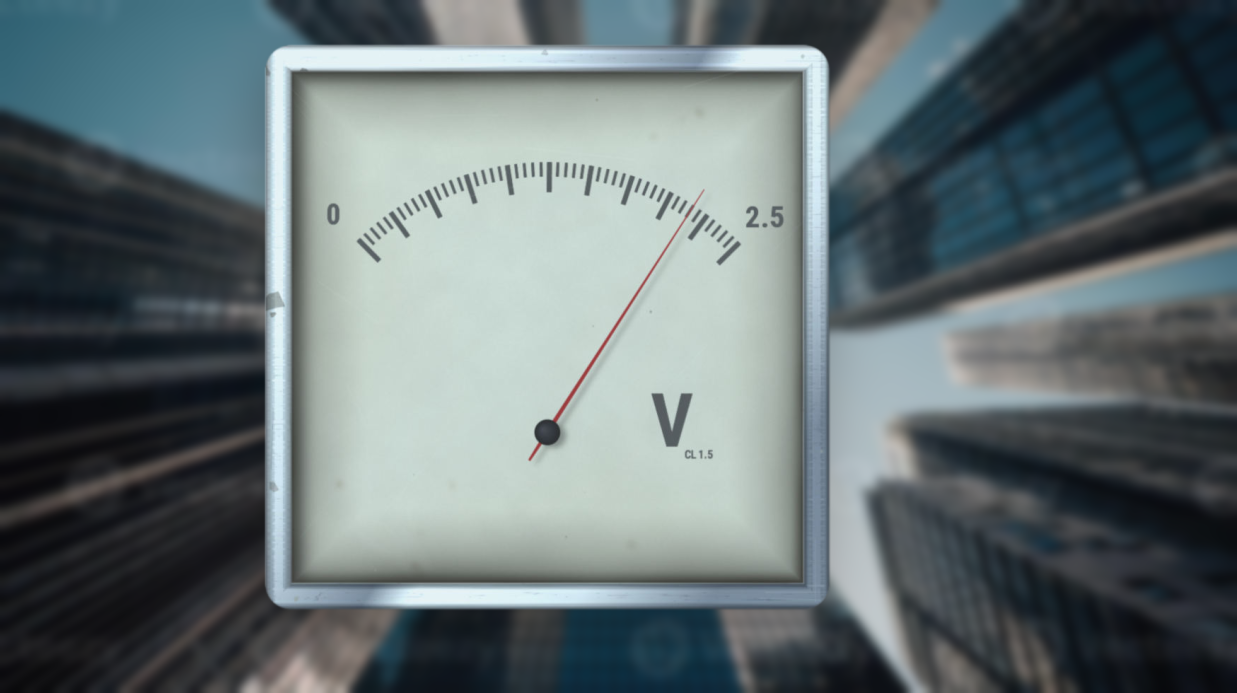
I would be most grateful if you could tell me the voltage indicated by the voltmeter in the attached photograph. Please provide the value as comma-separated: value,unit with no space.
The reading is 2.15,V
